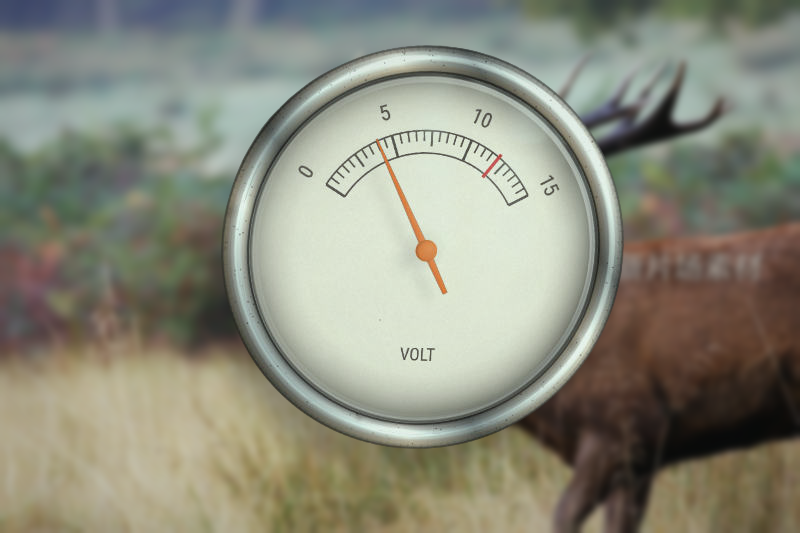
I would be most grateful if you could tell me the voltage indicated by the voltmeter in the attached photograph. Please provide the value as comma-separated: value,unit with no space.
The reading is 4,V
